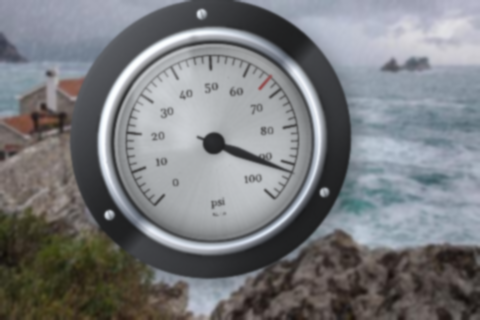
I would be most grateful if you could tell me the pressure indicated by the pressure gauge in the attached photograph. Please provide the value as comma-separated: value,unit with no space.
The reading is 92,psi
